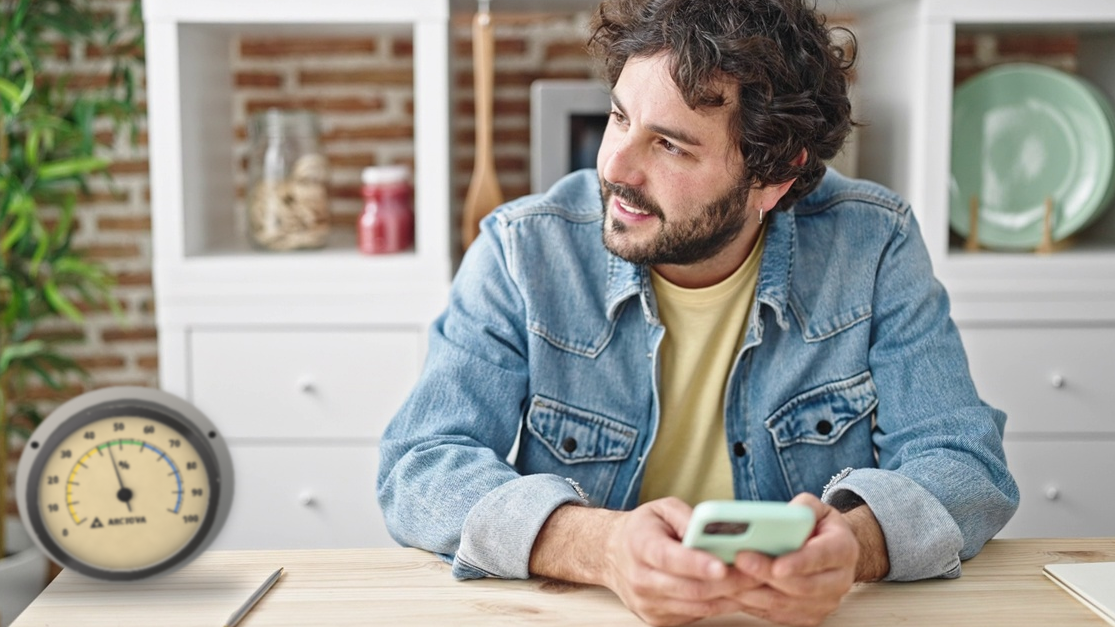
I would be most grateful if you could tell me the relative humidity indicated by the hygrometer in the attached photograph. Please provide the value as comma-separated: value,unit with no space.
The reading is 45,%
